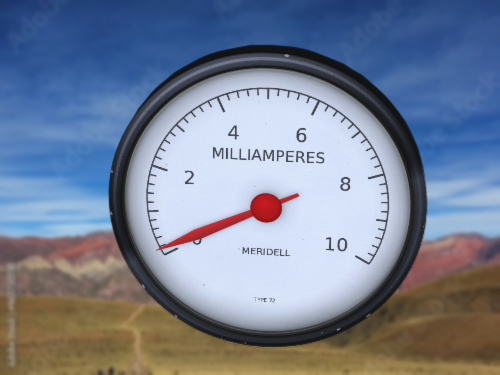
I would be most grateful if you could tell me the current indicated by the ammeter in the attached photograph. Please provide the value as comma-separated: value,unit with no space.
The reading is 0.2,mA
